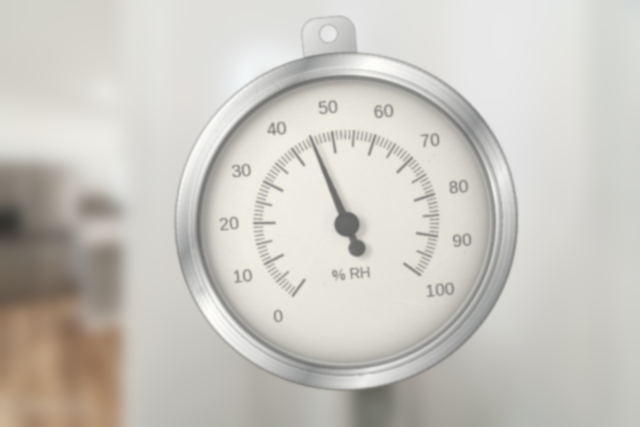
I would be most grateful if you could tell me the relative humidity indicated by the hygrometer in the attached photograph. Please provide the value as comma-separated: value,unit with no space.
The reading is 45,%
